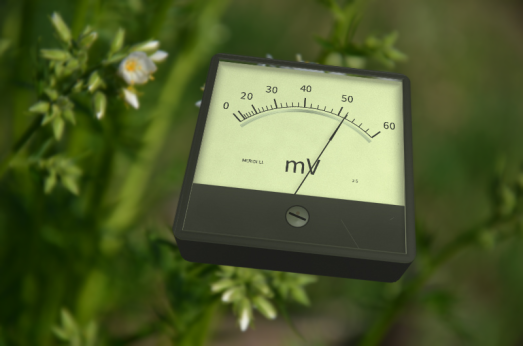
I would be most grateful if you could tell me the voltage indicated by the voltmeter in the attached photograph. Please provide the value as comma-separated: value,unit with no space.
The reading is 52,mV
